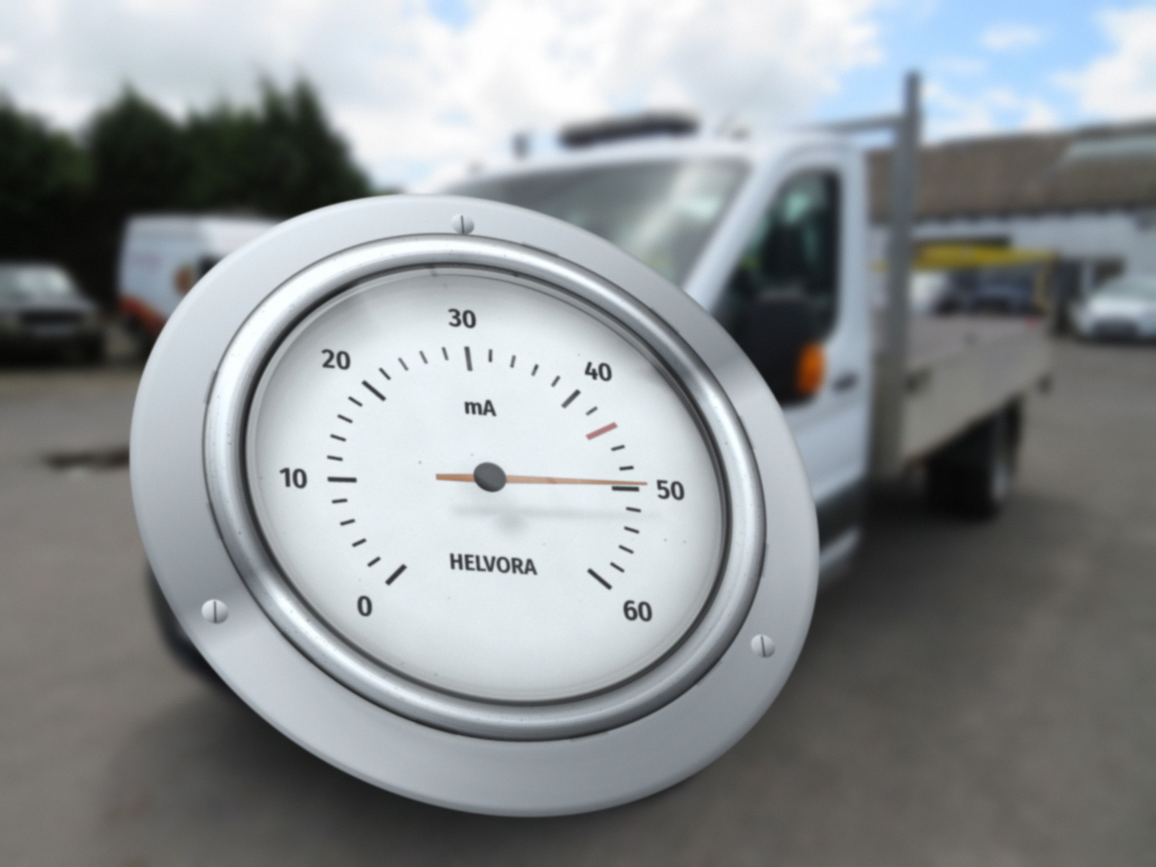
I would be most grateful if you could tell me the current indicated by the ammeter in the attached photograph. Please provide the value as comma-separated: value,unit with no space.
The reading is 50,mA
